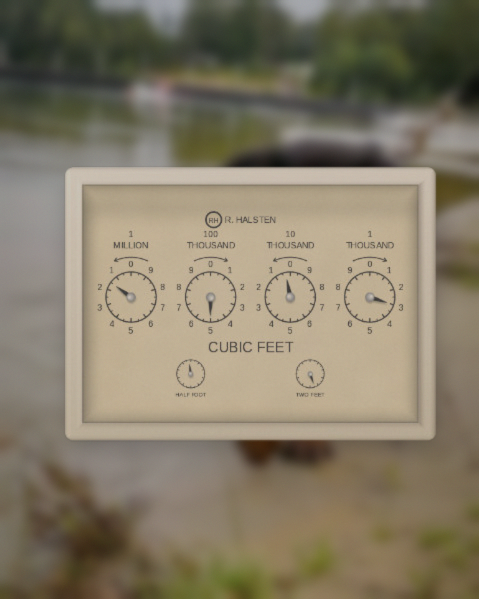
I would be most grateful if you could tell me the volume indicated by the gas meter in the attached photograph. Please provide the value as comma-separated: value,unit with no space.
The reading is 150300,ft³
